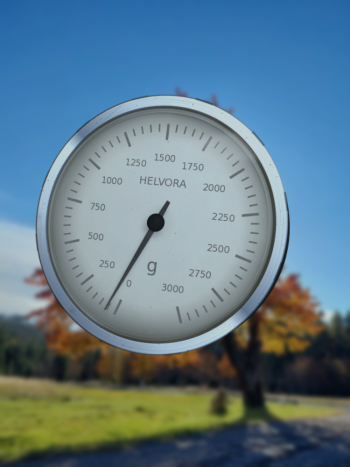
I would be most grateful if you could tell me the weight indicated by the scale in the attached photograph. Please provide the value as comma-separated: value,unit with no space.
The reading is 50,g
